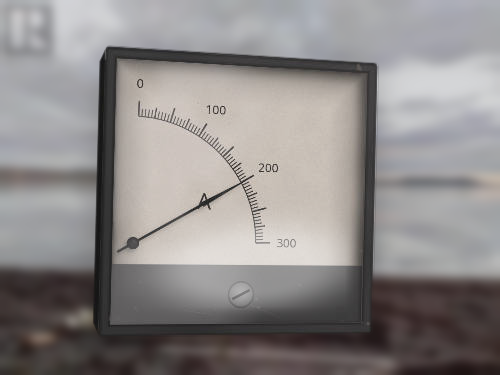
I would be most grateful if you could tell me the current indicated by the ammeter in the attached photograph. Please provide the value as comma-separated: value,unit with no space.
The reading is 200,A
